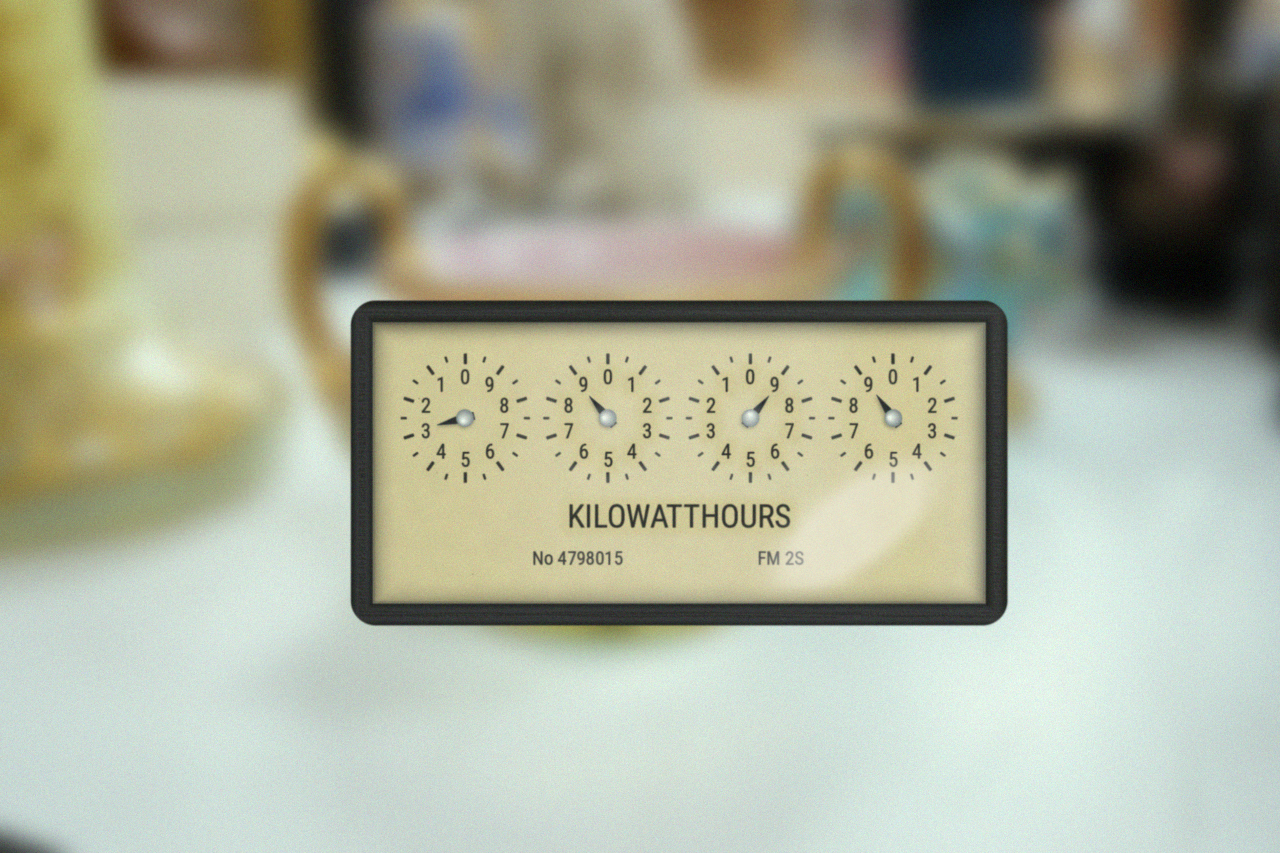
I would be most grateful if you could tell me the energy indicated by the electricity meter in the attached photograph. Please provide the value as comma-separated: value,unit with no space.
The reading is 2889,kWh
